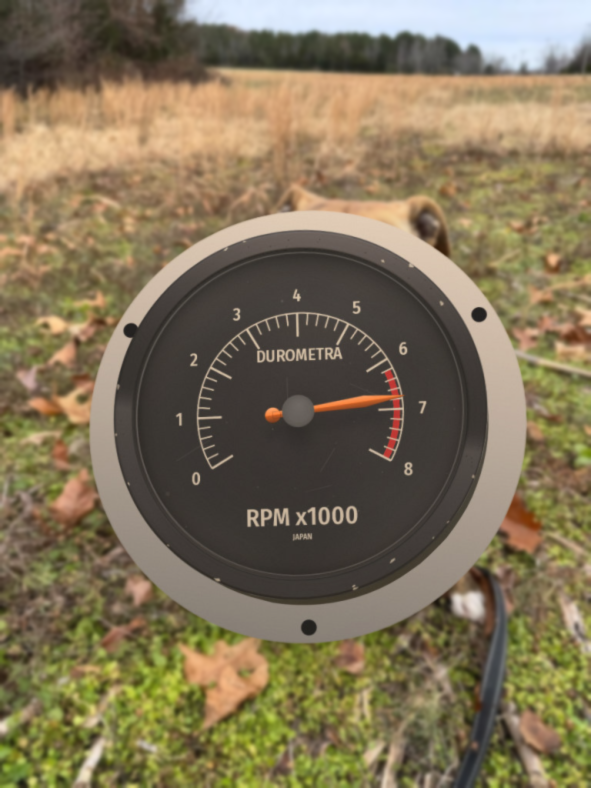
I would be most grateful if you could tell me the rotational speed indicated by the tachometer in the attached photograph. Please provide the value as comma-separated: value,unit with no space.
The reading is 6800,rpm
